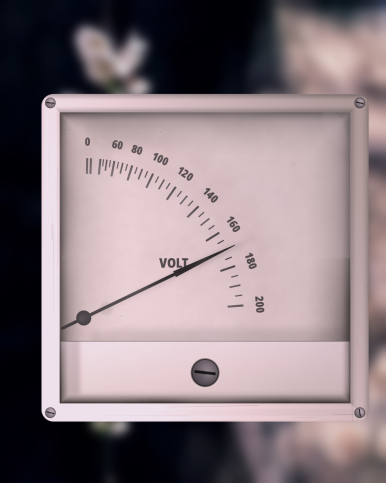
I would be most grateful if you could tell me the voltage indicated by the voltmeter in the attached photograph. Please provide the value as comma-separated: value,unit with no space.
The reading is 170,V
